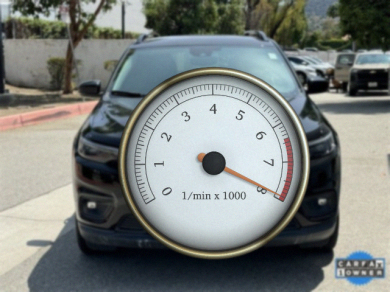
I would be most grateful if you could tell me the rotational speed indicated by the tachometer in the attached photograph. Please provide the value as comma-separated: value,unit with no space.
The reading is 7900,rpm
